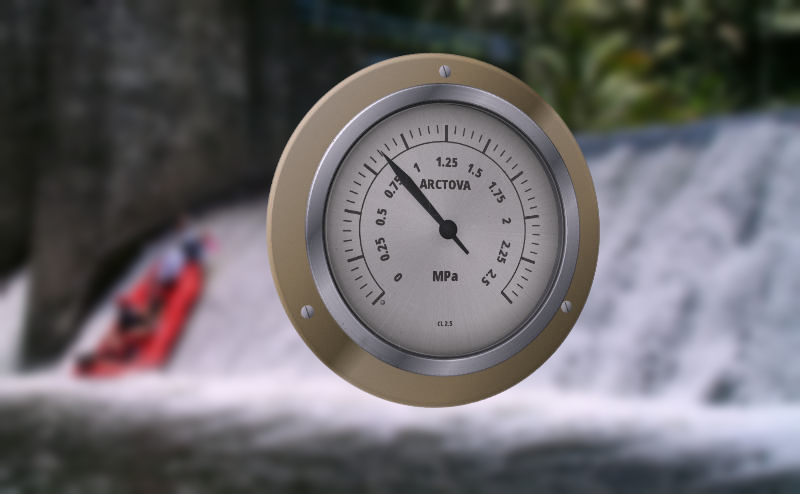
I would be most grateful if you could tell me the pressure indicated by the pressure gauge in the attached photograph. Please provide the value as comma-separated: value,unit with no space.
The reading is 0.85,MPa
